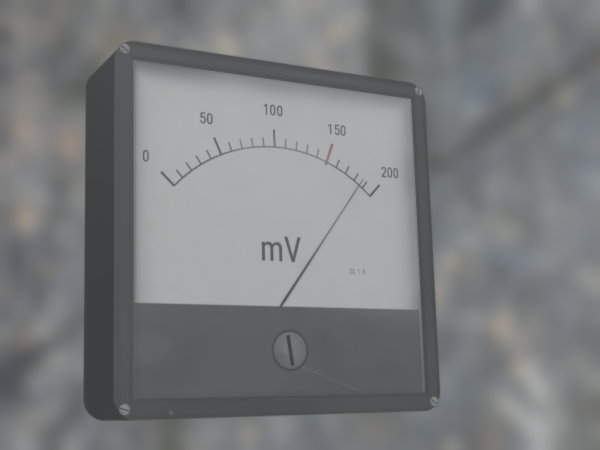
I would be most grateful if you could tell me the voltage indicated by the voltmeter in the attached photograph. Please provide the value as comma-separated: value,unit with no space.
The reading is 185,mV
